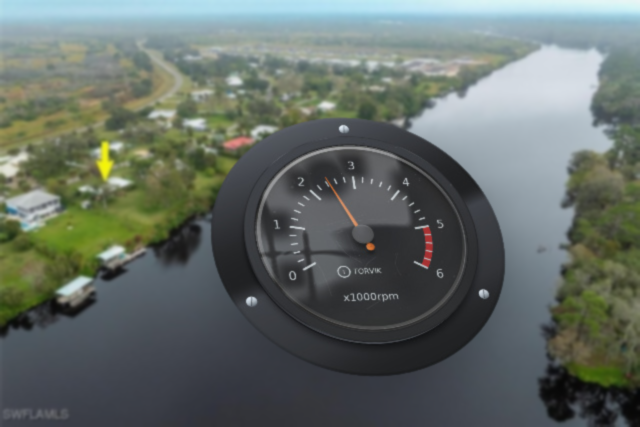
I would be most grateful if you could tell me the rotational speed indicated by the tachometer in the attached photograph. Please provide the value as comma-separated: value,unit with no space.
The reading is 2400,rpm
